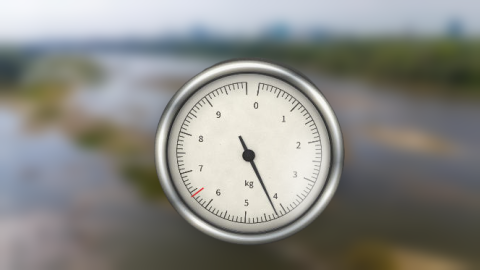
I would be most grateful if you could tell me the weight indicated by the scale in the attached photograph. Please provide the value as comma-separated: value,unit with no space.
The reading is 4.2,kg
